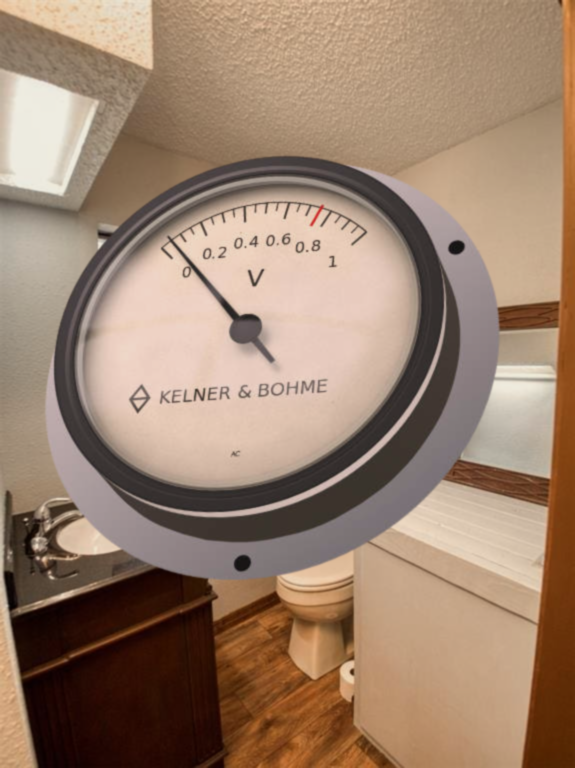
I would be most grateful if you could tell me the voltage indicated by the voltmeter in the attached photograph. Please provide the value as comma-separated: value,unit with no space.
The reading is 0.05,V
